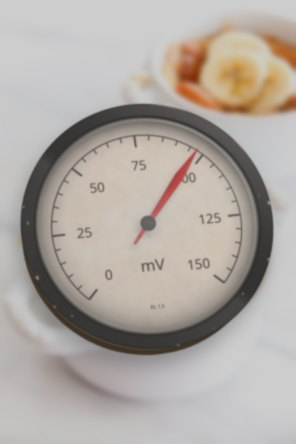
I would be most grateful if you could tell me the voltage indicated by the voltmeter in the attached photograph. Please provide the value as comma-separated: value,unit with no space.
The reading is 97.5,mV
